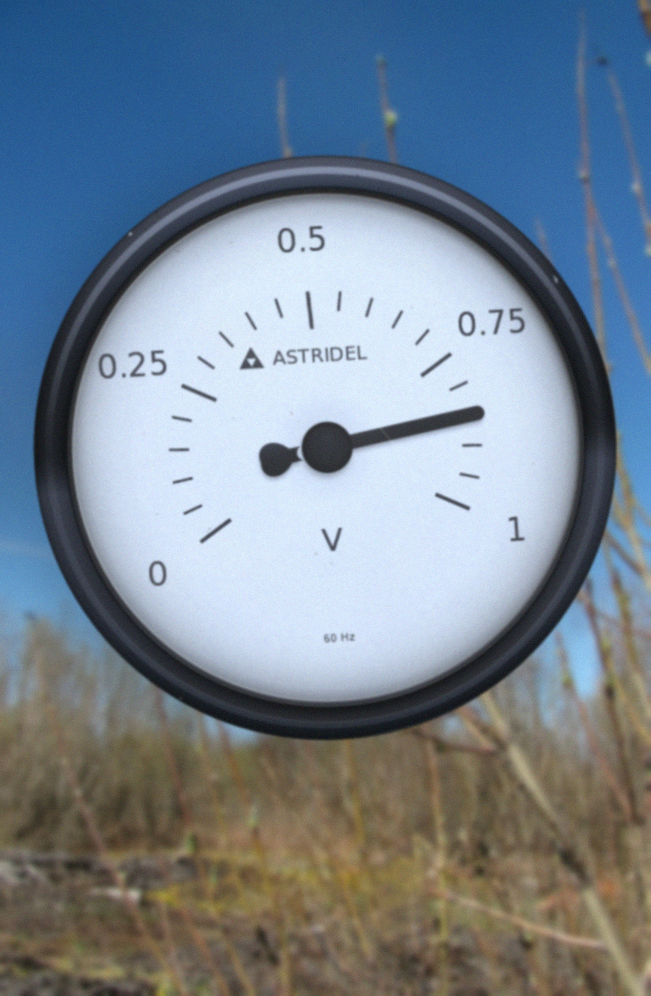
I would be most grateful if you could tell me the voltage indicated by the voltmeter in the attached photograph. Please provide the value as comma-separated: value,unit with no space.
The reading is 0.85,V
